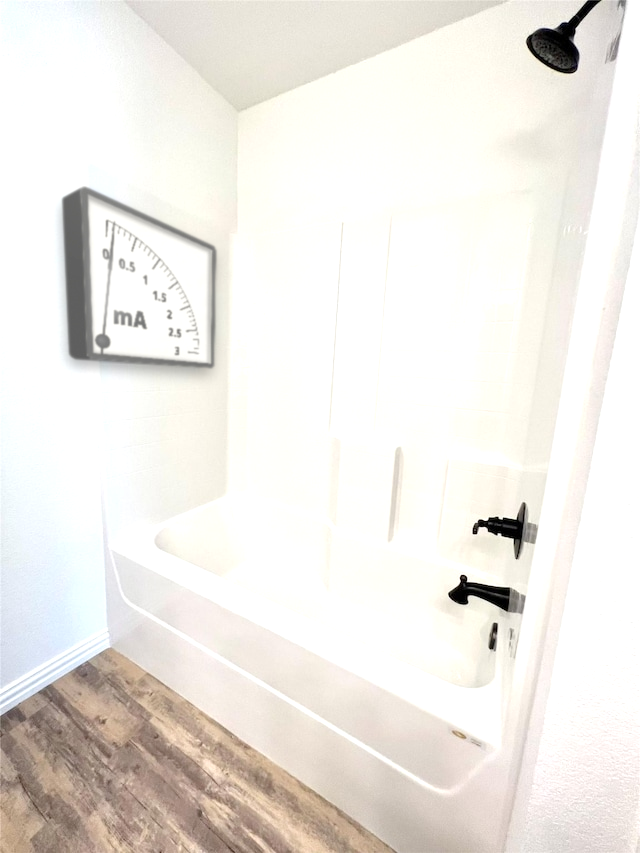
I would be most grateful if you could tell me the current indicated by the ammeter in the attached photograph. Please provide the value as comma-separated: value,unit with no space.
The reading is 0.1,mA
